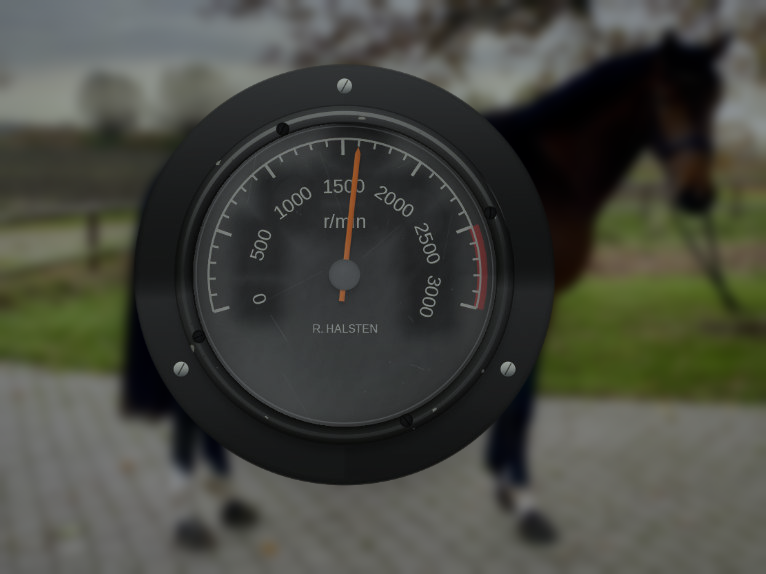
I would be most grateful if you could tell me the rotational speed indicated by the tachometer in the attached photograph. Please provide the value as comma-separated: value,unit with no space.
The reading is 1600,rpm
